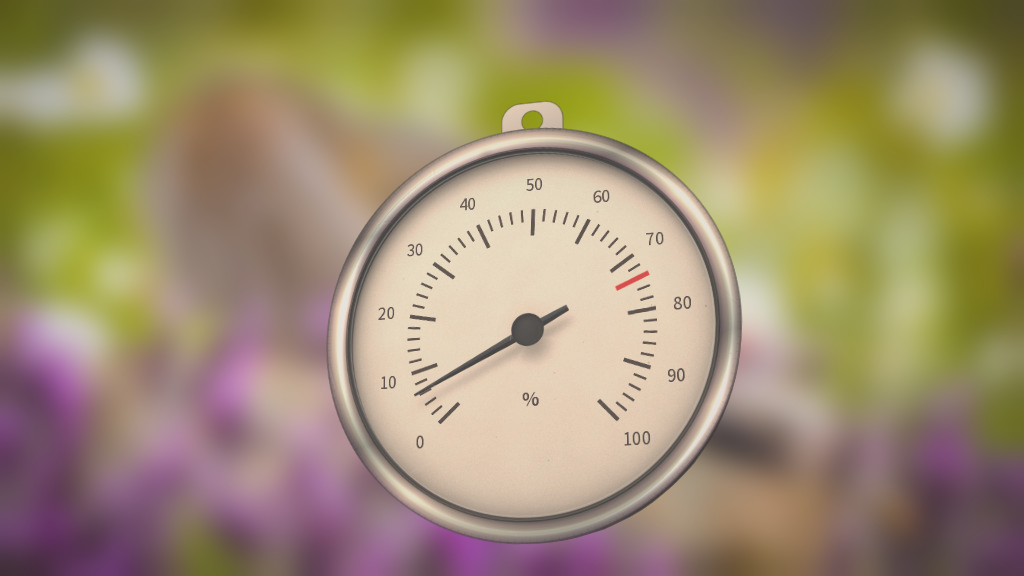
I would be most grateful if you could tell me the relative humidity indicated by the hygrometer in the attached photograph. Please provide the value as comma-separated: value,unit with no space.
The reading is 6,%
